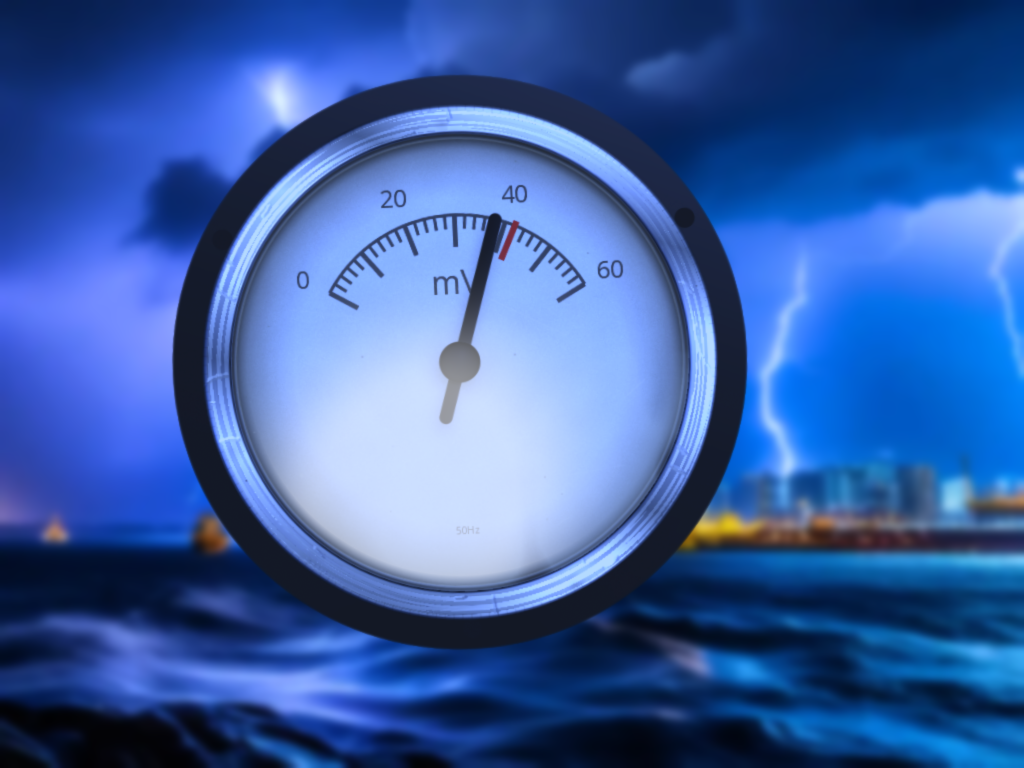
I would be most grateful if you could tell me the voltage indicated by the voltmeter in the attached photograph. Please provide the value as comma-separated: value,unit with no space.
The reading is 38,mV
